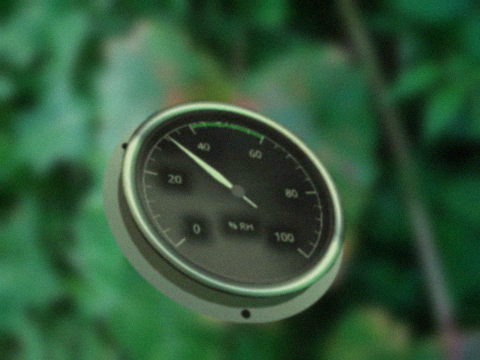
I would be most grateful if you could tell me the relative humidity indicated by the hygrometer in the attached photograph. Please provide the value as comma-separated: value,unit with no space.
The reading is 32,%
